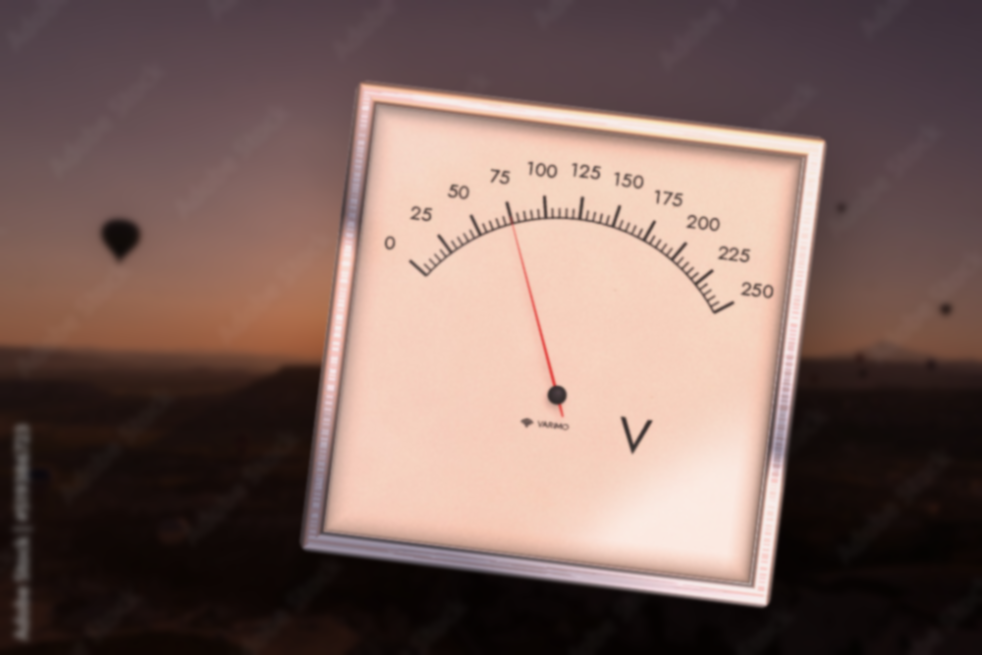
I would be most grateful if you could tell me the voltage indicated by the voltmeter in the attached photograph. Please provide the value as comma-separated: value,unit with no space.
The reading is 75,V
